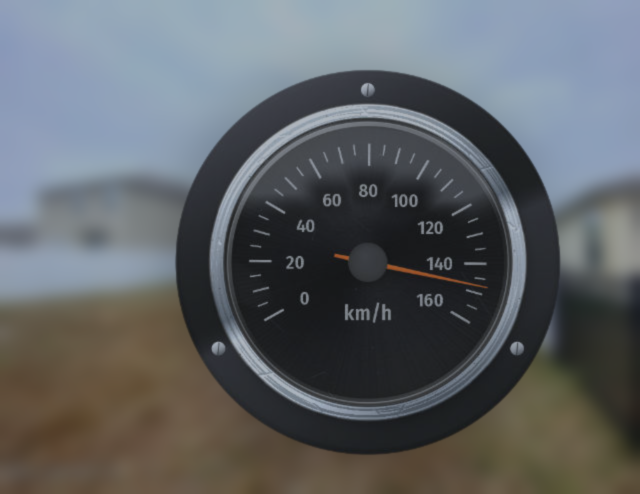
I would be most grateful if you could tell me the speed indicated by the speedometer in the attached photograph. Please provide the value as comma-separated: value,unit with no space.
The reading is 147.5,km/h
